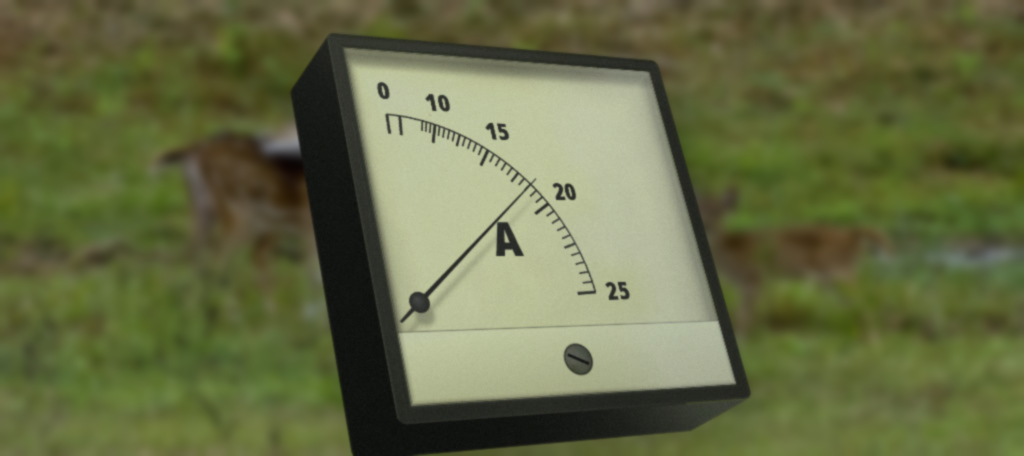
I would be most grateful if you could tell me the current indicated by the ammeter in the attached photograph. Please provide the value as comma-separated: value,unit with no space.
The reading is 18.5,A
